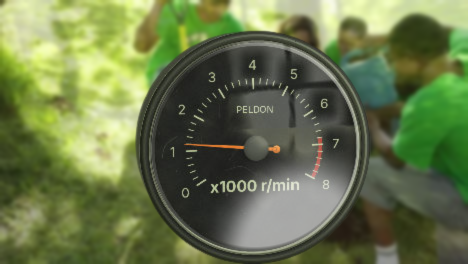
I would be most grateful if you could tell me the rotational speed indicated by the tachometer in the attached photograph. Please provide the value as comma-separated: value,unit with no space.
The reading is 1200,rpm
